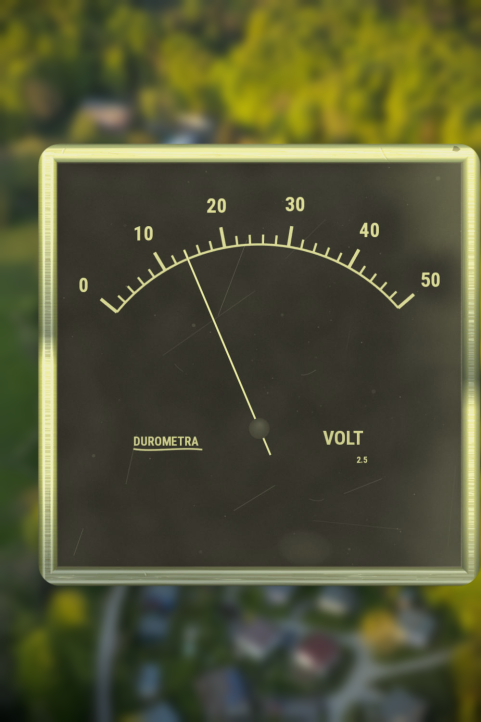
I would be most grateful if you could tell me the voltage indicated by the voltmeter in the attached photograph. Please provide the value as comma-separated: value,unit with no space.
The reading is 14,V
